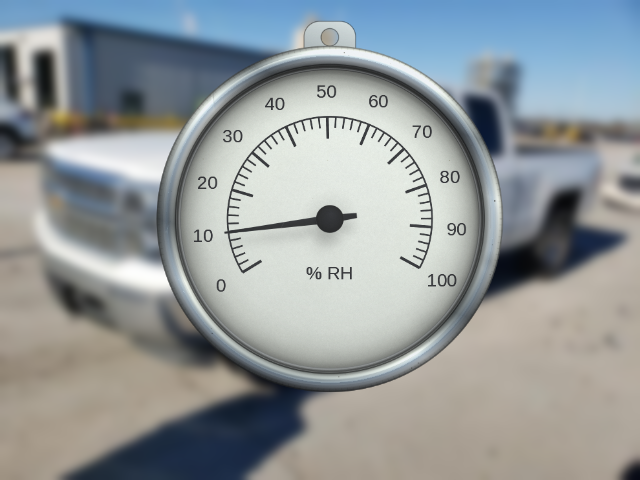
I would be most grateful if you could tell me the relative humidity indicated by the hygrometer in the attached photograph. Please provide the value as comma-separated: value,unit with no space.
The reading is 10,%
